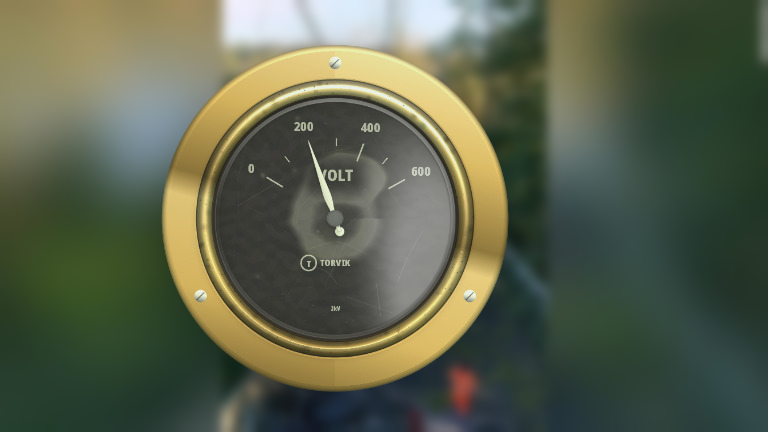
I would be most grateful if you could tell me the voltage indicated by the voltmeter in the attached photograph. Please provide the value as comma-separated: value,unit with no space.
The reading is 200,V
